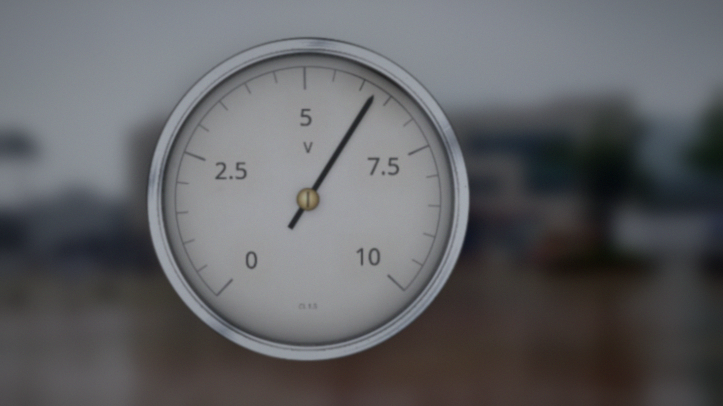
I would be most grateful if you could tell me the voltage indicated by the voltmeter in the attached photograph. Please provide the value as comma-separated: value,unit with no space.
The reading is 6.25,V
